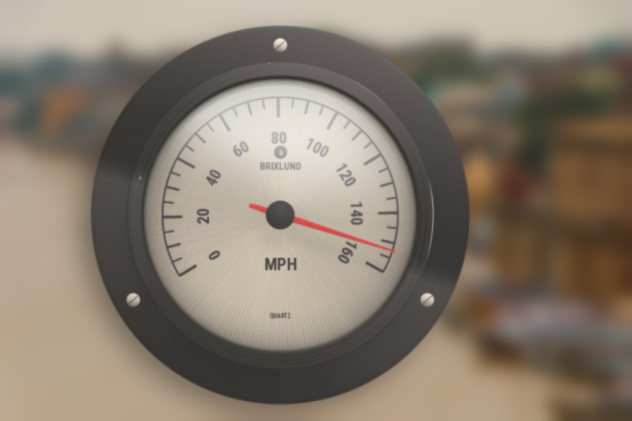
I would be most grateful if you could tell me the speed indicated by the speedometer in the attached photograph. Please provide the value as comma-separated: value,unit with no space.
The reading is 152.5,mph
